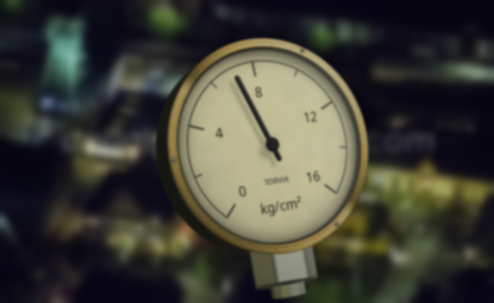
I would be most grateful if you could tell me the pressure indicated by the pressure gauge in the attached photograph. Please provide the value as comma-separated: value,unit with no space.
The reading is 7,kg/cm²
